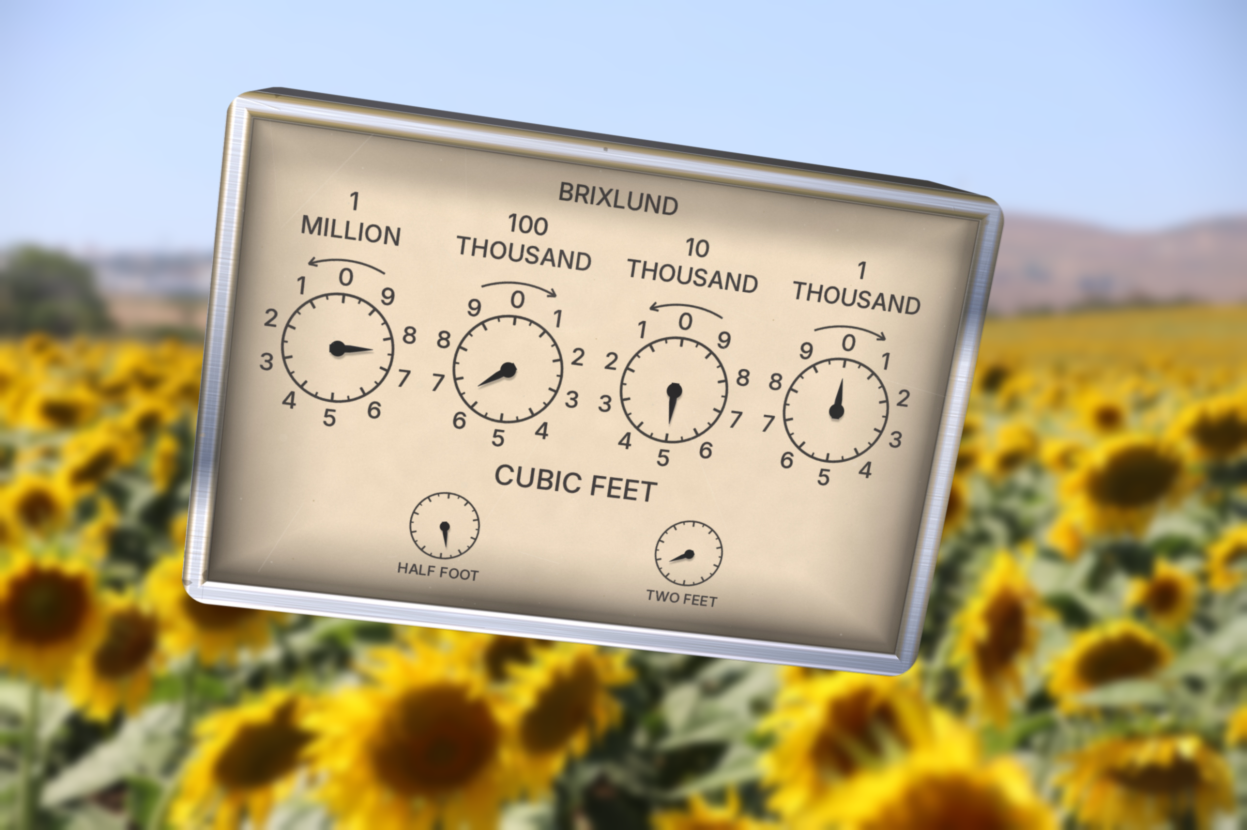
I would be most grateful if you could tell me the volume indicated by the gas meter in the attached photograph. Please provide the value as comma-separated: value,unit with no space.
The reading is 765000,ft³
